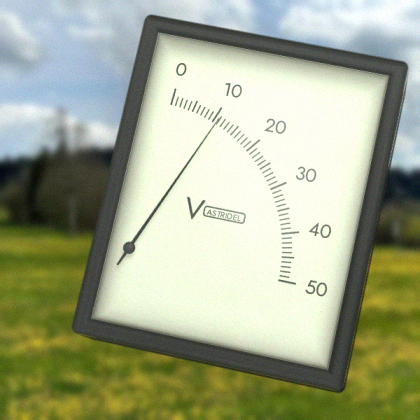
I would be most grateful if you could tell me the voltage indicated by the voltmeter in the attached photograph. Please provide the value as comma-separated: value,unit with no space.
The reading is 11,V
